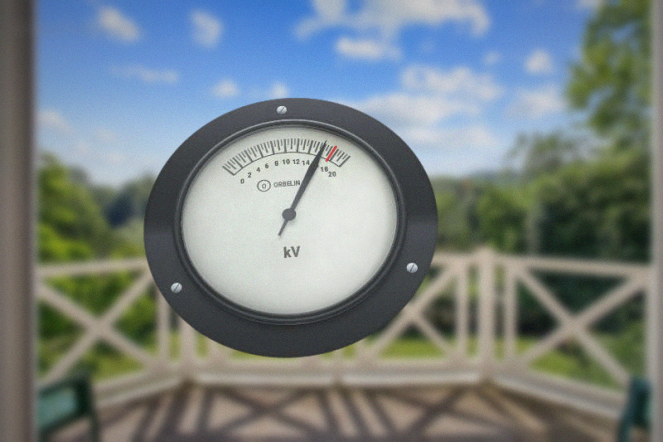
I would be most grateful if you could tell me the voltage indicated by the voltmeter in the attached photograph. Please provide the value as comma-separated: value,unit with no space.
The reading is 16,kV
